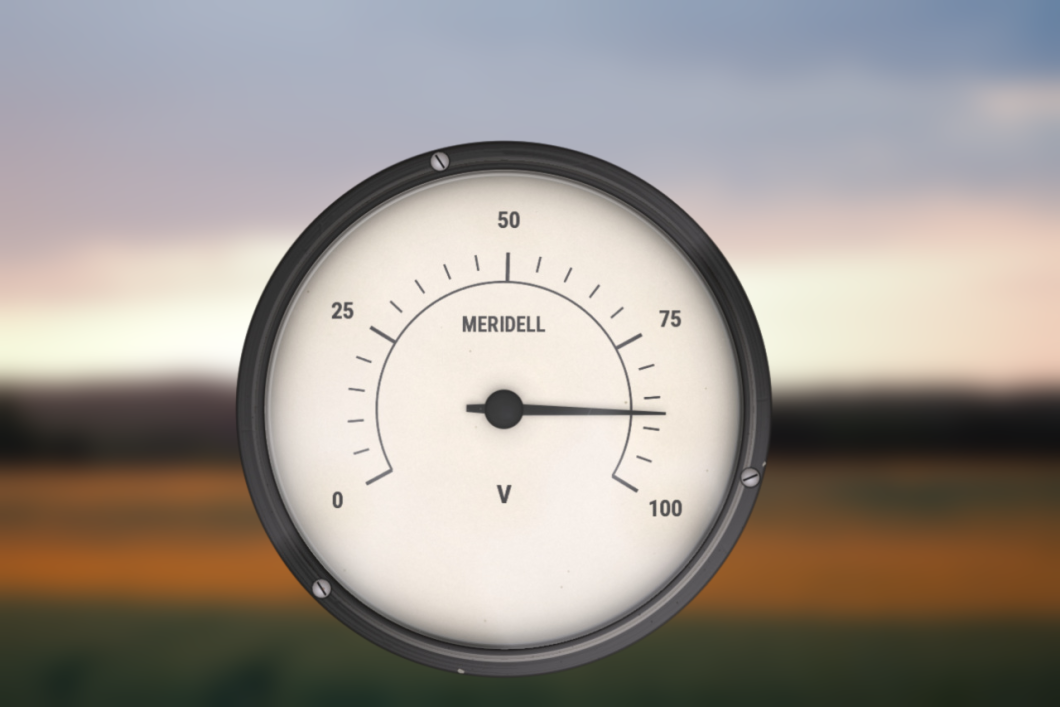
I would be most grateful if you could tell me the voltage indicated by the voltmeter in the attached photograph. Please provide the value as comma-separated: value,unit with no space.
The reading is 87.5,V
